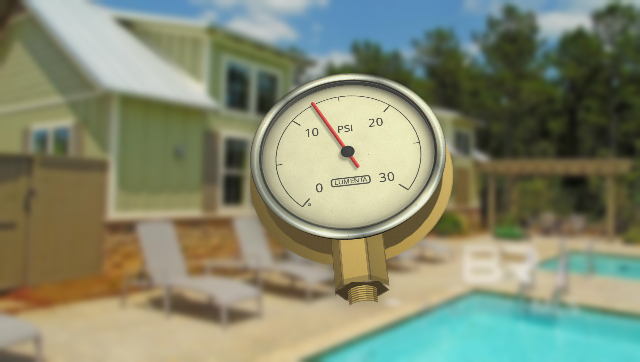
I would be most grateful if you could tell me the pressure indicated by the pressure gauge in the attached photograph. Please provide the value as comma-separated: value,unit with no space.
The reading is 12.5,psi
